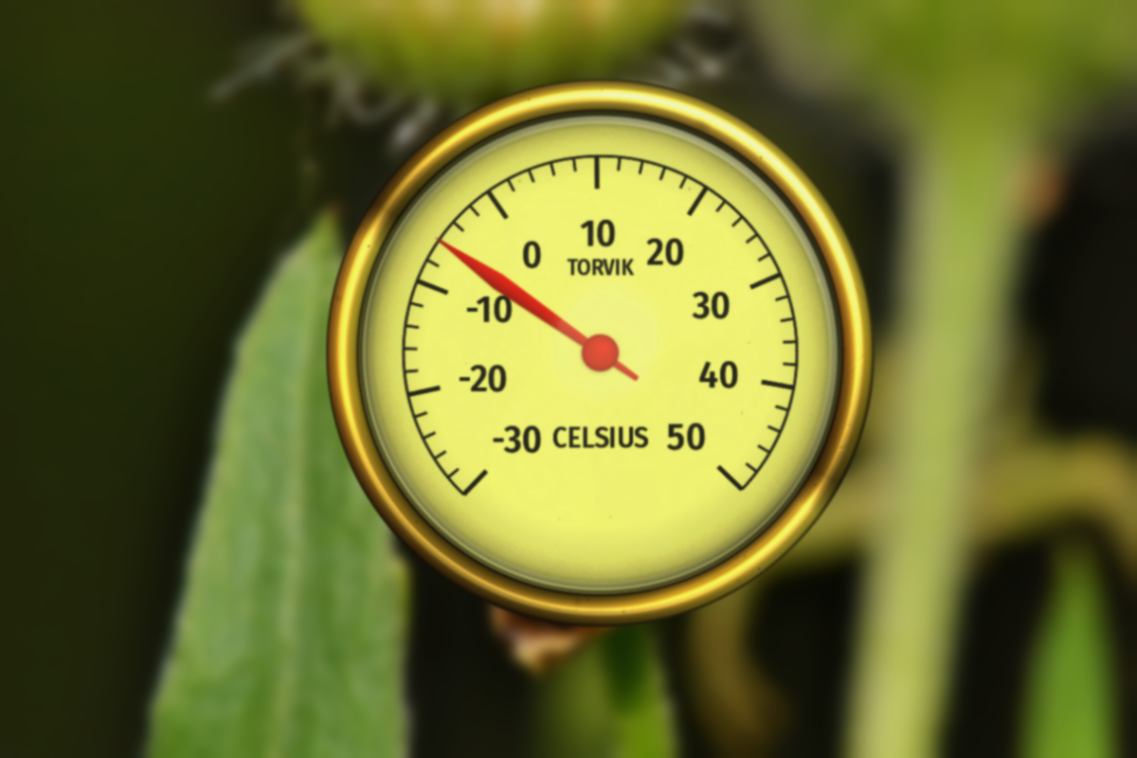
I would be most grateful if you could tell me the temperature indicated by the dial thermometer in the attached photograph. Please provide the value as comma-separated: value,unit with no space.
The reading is -6,°C
